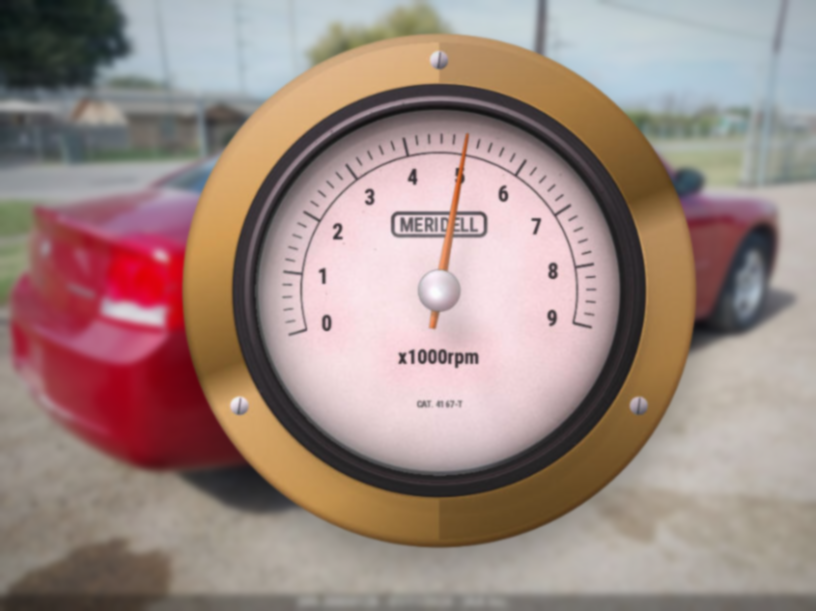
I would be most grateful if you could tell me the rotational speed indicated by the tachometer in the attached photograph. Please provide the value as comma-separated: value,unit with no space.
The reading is 5000,rpm
